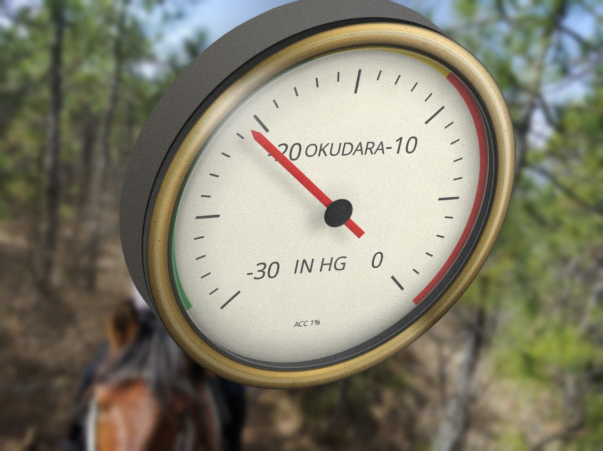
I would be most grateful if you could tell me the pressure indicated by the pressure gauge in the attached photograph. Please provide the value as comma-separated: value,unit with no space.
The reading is -20.5,inHg
